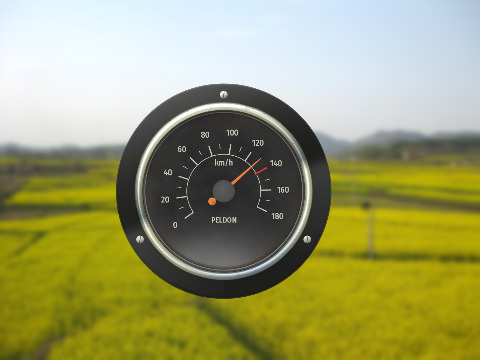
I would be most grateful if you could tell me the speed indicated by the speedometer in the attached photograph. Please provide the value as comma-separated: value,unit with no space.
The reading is 130,km/h
